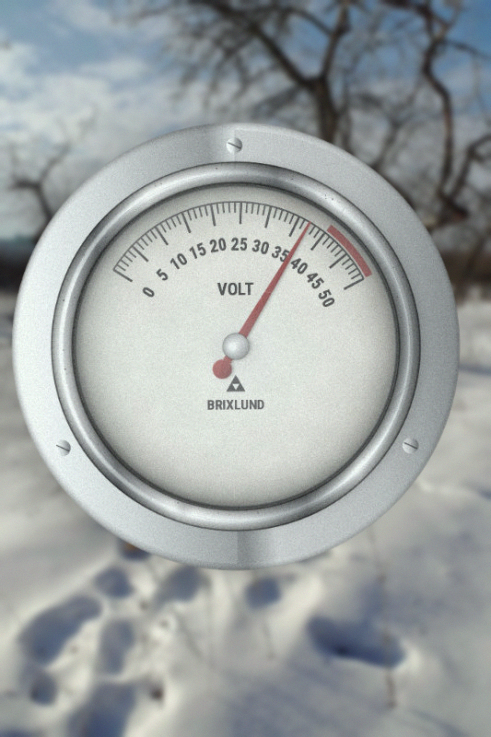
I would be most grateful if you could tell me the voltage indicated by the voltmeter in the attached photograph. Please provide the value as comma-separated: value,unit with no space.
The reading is 37,V
